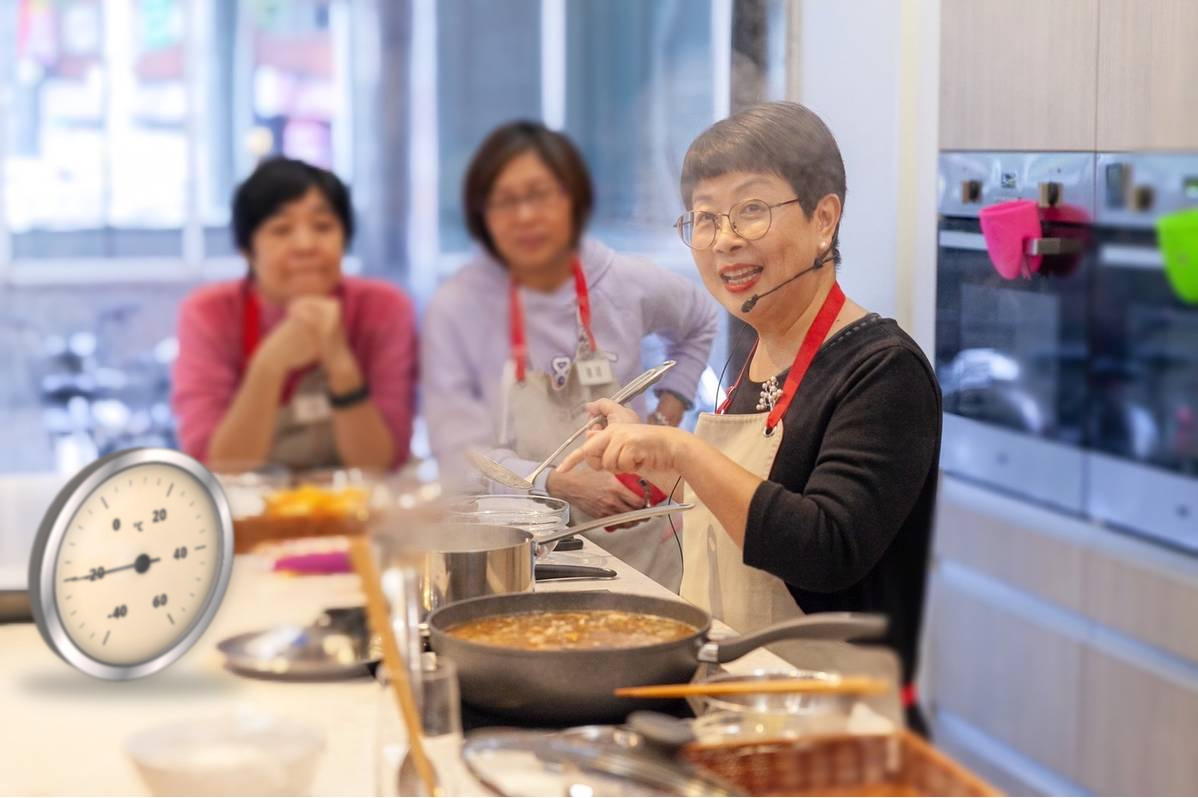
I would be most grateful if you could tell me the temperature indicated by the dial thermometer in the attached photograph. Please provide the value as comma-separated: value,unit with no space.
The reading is -20,°C
